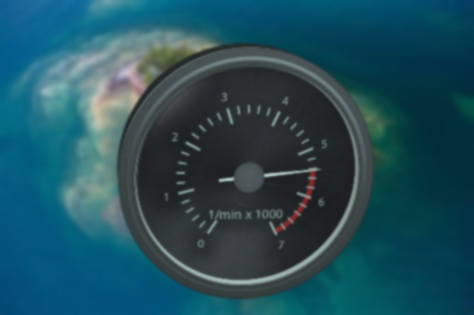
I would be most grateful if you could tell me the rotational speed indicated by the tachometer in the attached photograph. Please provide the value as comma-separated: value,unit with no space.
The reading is 5400,rpm
